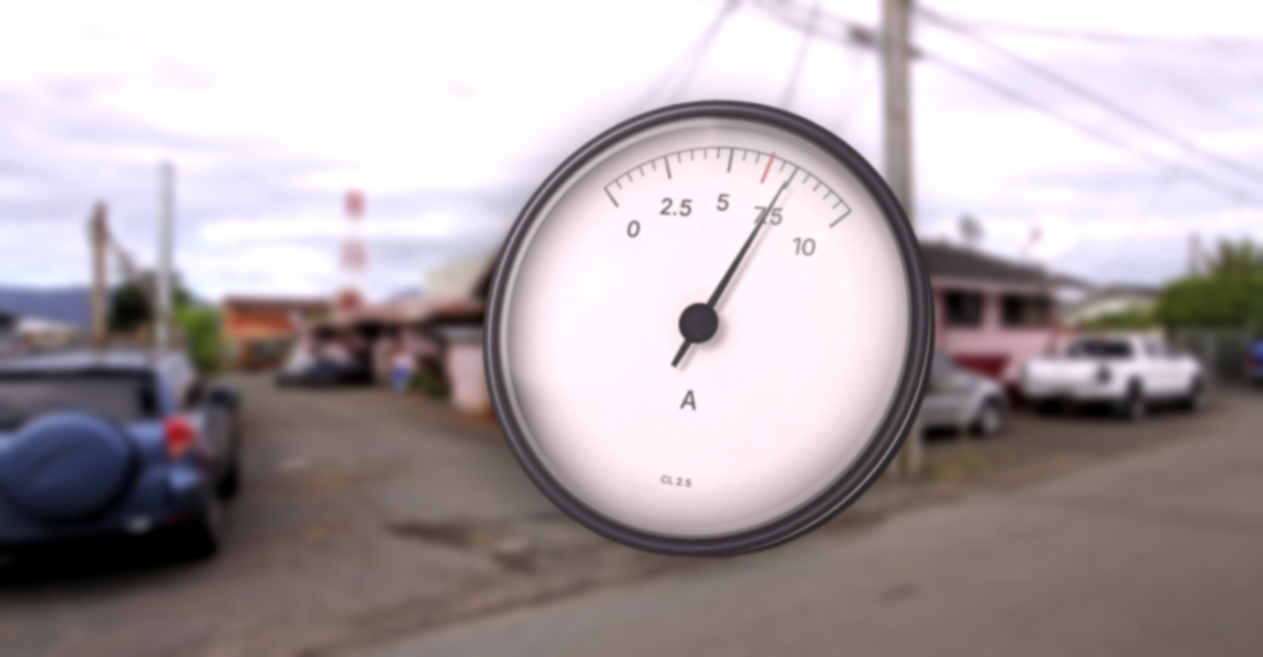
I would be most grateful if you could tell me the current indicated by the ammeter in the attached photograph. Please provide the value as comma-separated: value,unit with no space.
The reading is 7.5,A
